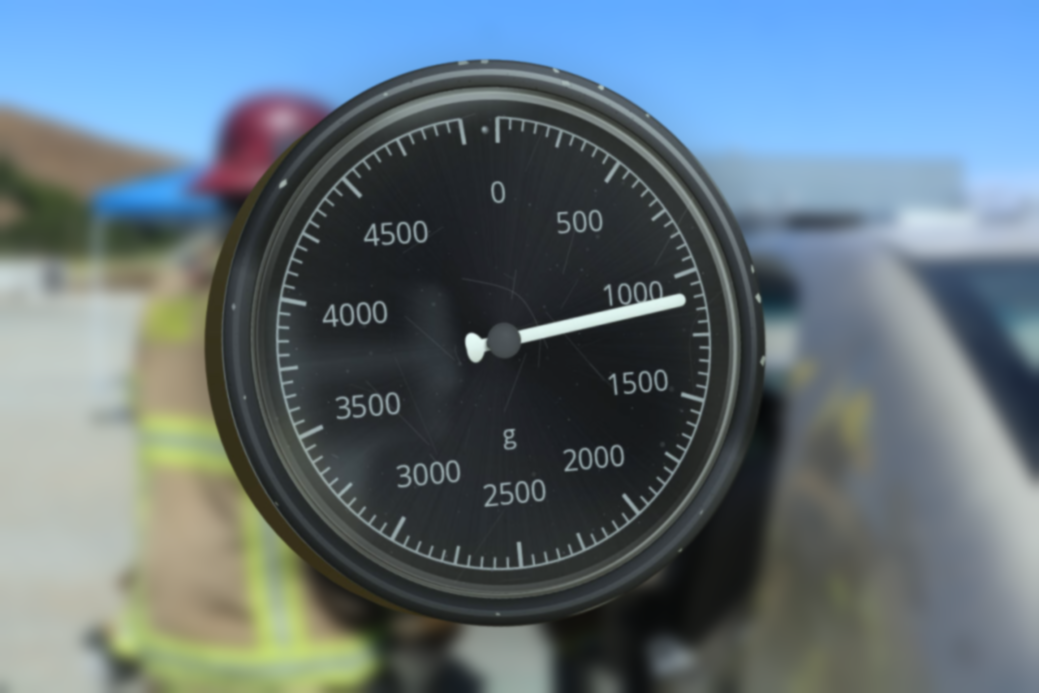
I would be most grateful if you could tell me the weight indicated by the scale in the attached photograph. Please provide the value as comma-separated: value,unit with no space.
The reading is 1100,g
